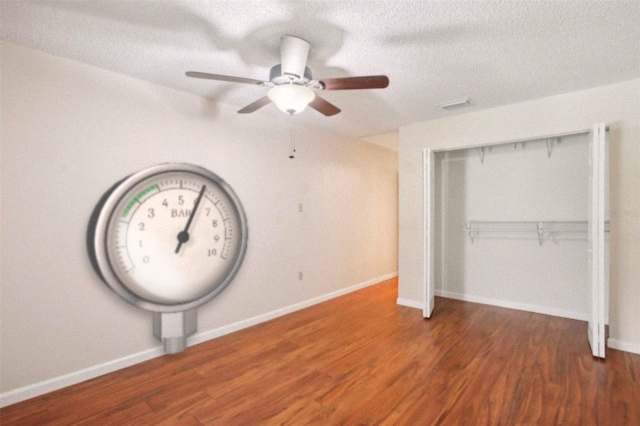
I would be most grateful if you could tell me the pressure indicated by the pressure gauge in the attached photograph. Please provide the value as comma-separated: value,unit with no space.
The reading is 6,bar
